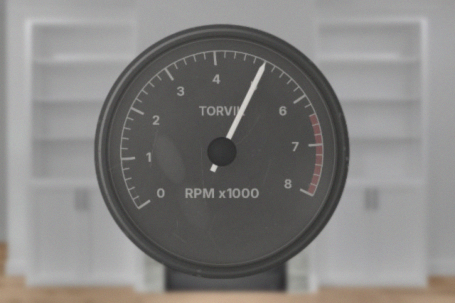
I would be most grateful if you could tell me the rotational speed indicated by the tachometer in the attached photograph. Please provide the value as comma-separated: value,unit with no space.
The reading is 5000,rpm
